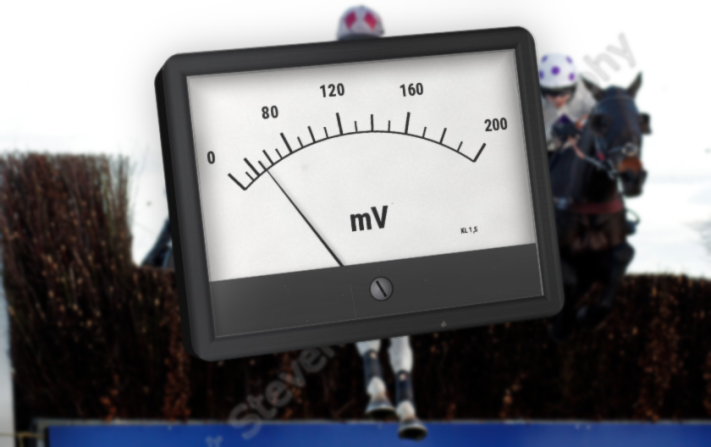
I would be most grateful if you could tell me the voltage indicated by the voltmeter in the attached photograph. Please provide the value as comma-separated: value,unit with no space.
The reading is 50,mV
